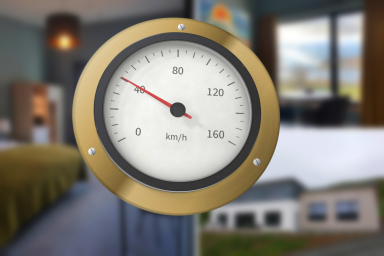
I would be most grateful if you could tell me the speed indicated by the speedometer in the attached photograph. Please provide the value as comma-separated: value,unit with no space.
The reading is 40,km/h
